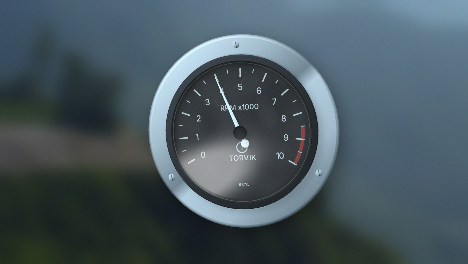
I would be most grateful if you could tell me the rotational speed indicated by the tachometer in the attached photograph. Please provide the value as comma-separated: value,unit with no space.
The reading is 4000,rpm
